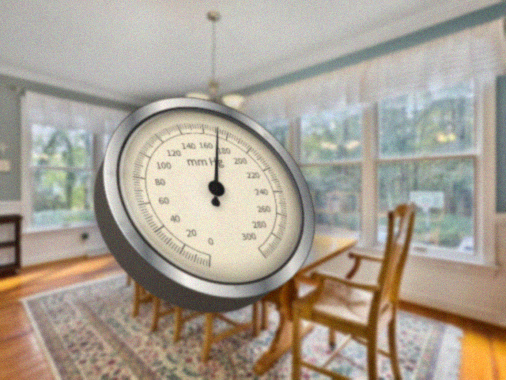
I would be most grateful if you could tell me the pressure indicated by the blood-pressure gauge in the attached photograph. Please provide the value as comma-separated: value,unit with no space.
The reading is 170,mmHg
